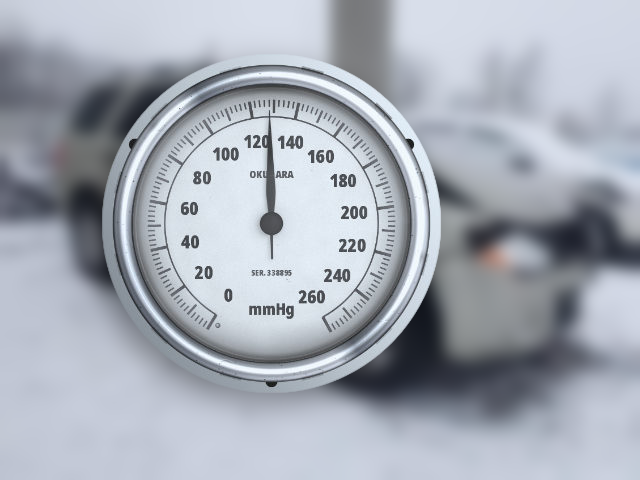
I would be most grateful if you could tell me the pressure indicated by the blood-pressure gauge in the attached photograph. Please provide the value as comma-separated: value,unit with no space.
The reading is 128,mmHg
